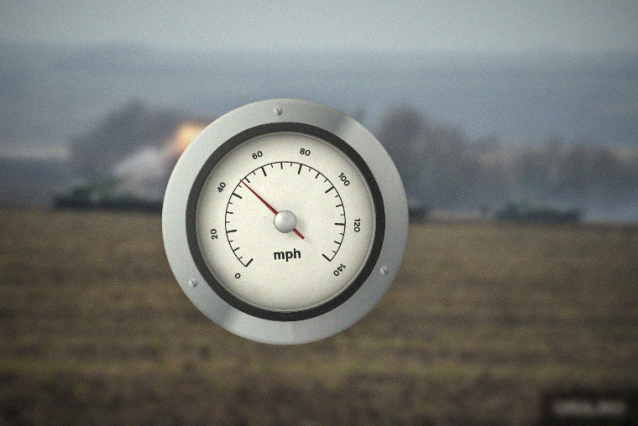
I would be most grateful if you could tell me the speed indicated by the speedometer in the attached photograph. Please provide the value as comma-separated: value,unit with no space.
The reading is 47.5,mph
